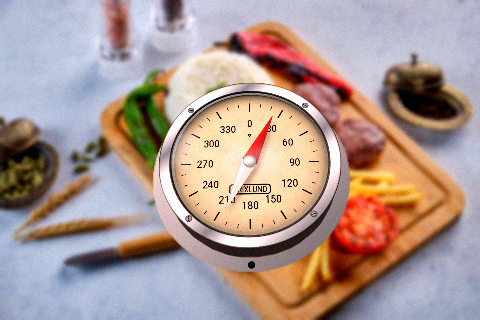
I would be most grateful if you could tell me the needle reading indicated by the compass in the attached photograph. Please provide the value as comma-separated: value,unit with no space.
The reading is 25,°
